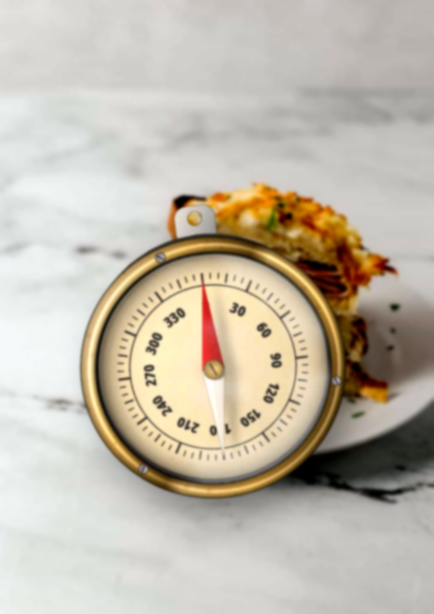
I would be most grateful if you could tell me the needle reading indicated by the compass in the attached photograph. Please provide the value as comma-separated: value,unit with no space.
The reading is 0,°
